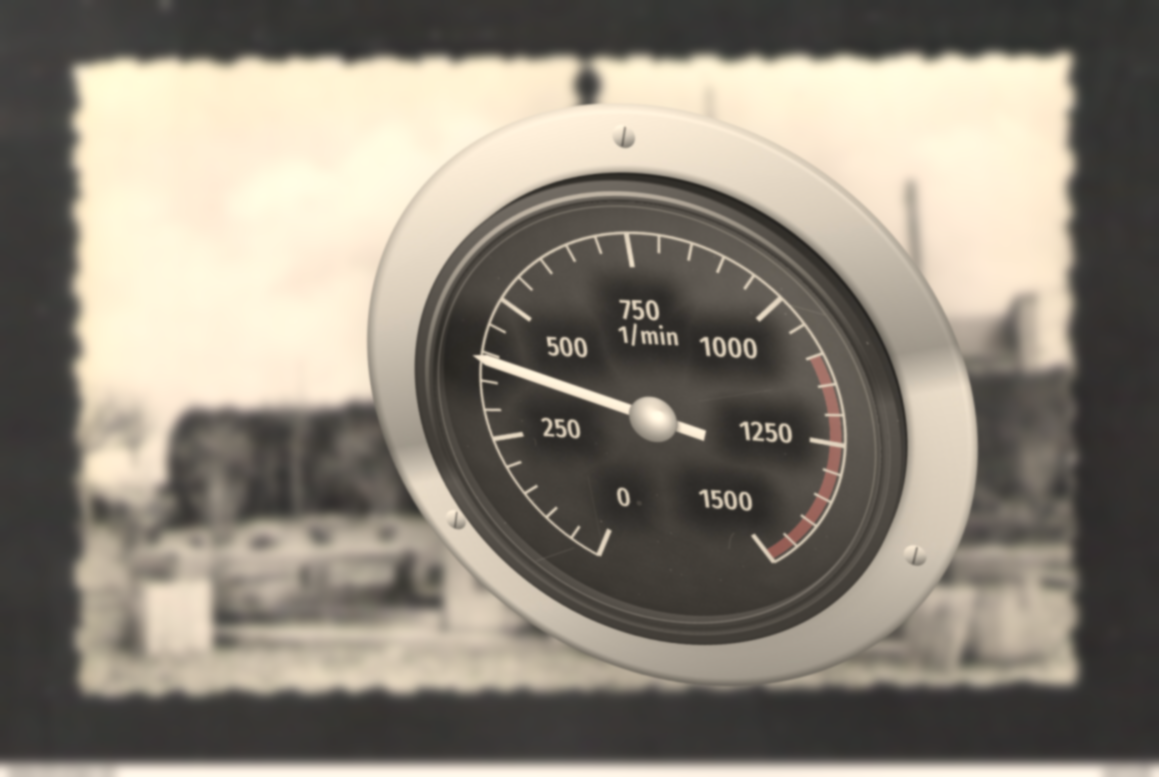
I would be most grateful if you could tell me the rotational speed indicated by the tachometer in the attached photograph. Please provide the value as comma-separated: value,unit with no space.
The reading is 400,rpm
